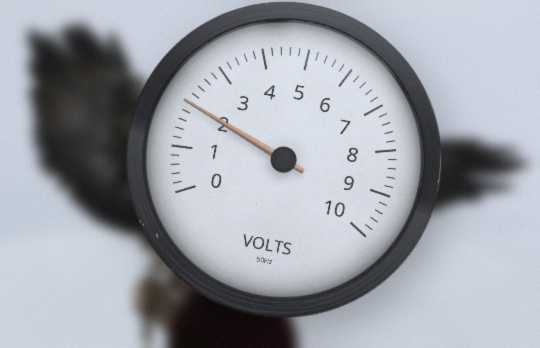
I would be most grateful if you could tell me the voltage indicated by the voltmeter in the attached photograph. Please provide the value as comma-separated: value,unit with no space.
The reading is 2,V
